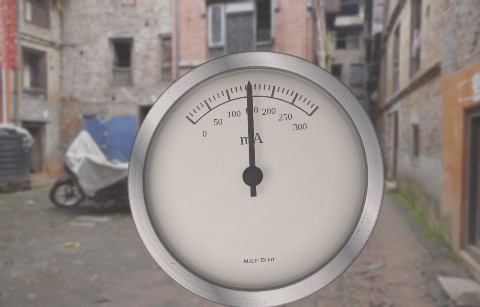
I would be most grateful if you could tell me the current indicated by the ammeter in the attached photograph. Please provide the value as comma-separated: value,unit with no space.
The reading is 150,mA
